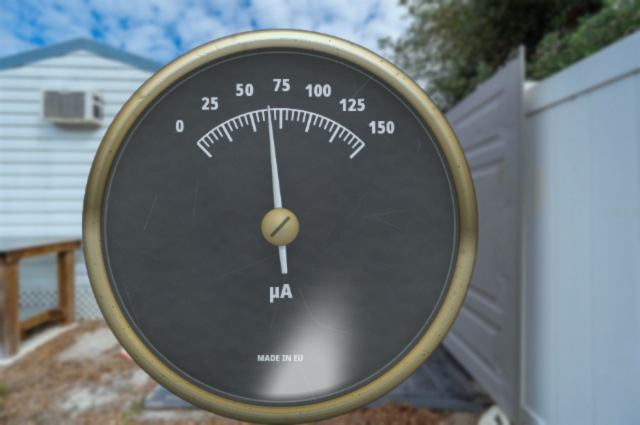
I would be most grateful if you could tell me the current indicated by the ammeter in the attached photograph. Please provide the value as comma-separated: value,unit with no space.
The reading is 65,µA
